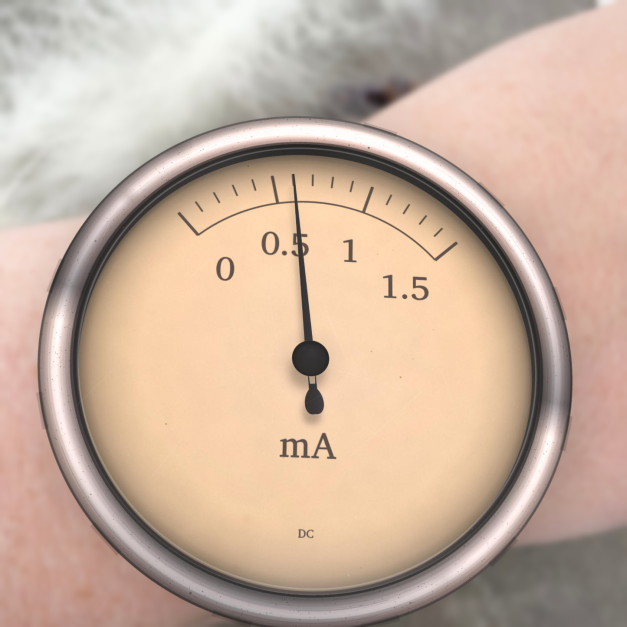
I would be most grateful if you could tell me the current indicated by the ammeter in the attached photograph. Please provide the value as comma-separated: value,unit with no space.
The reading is 0.6,mA
